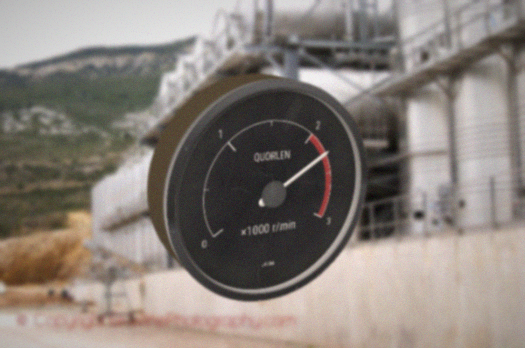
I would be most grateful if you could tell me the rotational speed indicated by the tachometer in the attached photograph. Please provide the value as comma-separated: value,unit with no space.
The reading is 2250,rpm
